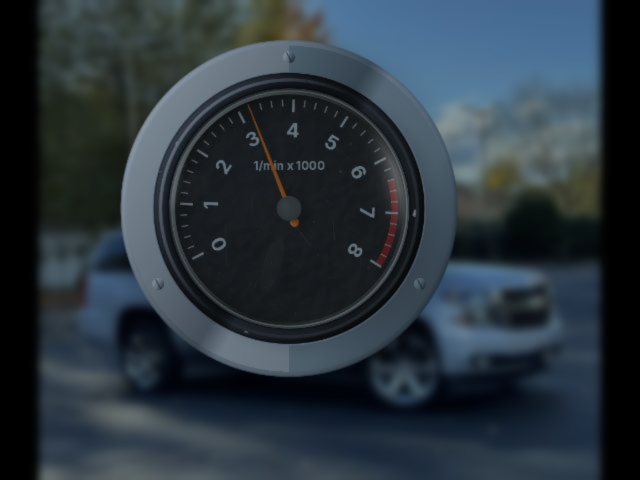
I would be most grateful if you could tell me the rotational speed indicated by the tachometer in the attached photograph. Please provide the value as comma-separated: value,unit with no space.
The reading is 3200,rpm
